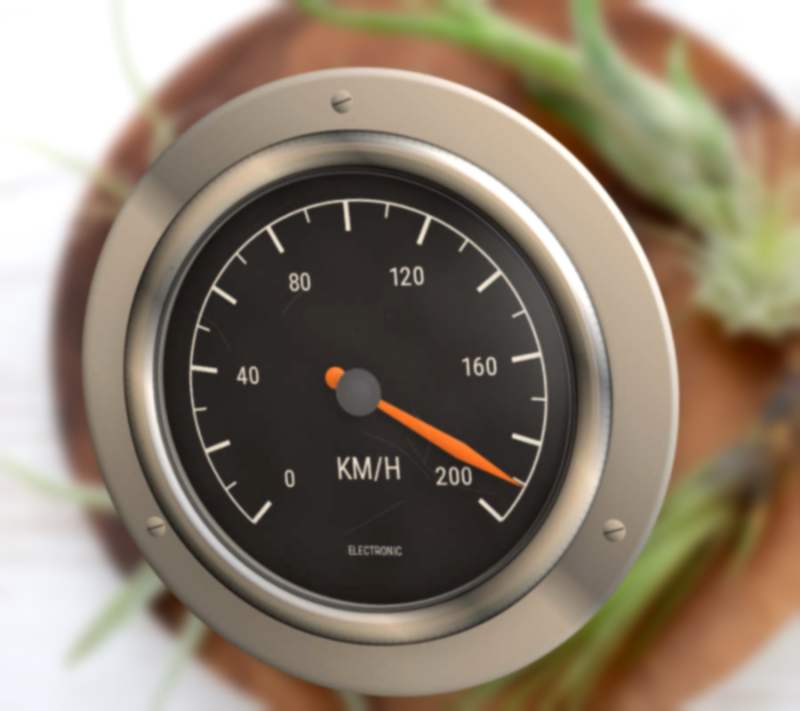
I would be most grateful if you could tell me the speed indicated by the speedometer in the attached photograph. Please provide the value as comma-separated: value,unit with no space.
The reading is 190,km/h
